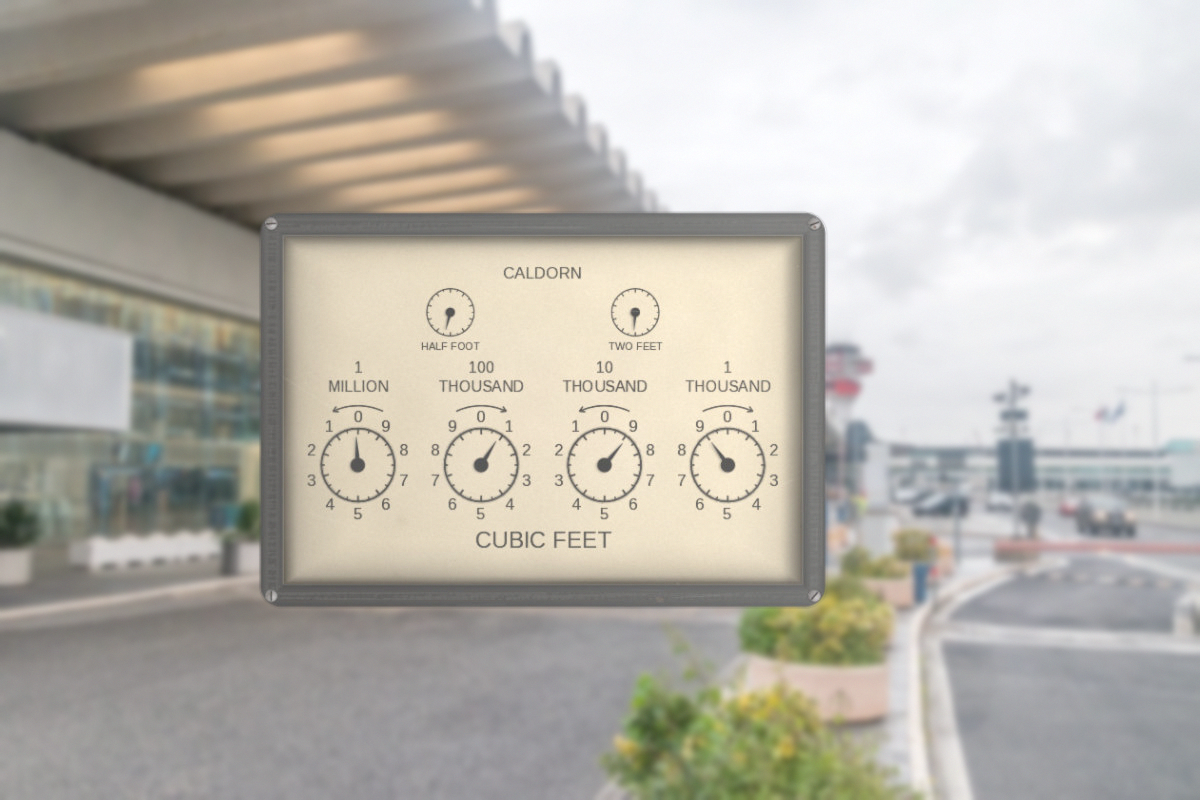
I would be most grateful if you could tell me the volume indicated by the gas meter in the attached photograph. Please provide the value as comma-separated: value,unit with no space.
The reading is 8900,ft³
